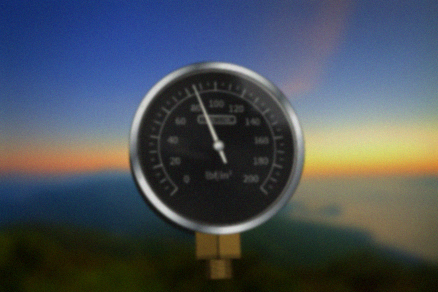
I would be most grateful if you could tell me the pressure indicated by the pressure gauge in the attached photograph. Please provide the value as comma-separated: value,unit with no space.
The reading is 85,psi
